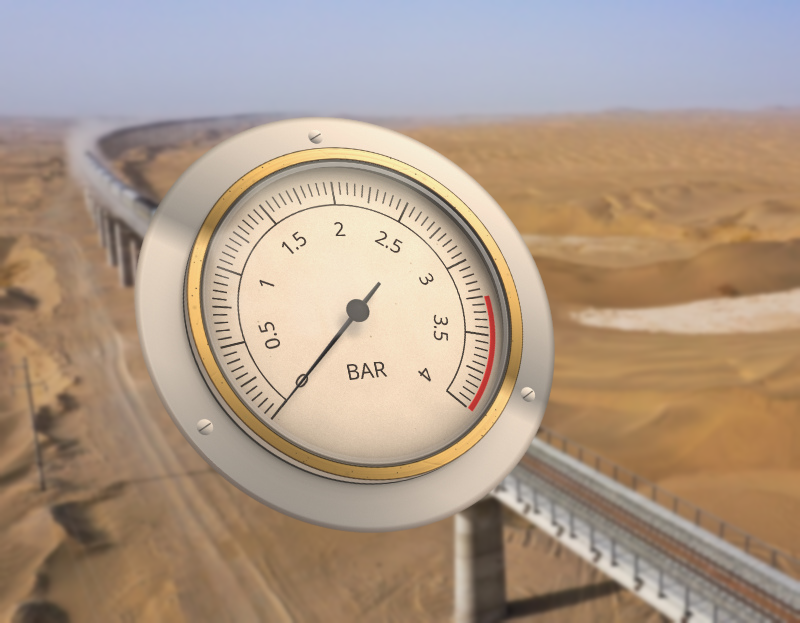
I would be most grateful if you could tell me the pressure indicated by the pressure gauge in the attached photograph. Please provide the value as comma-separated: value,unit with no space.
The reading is 0,bar
